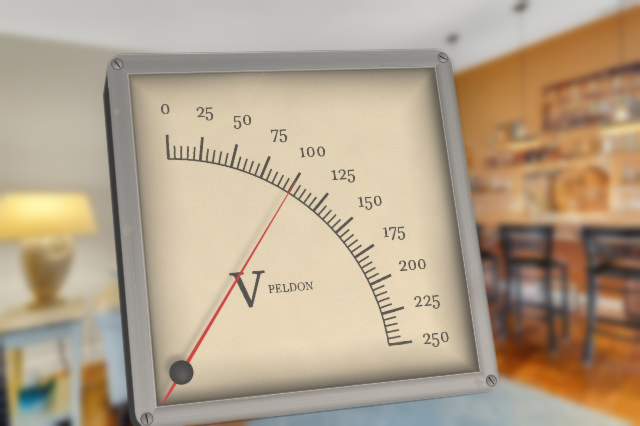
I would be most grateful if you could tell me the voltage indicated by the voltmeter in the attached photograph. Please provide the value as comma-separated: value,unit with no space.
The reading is 100,V
